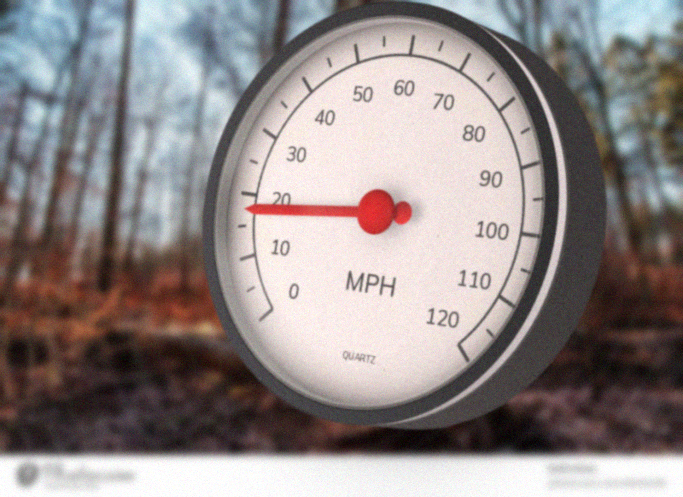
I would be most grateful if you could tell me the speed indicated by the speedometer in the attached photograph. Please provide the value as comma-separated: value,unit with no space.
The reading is 17.5,mph
